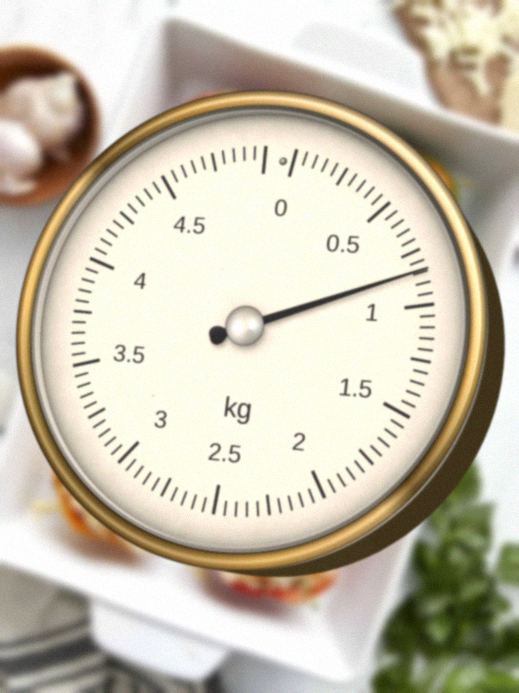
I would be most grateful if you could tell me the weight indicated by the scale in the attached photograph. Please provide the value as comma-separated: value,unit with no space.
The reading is 0.85,kg
